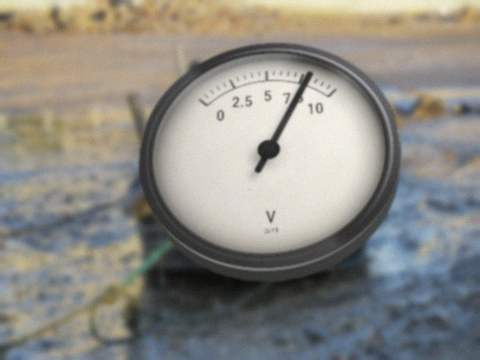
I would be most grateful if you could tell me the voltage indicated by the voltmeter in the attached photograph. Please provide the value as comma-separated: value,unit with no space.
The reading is 8,V
